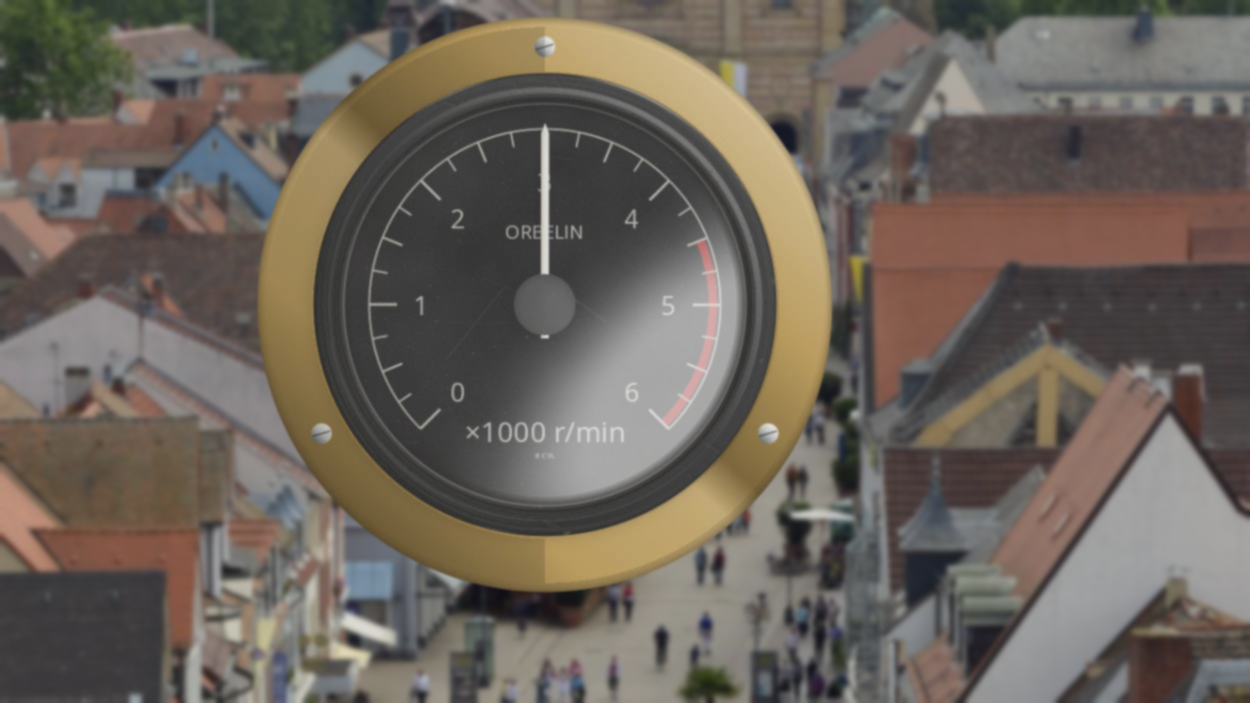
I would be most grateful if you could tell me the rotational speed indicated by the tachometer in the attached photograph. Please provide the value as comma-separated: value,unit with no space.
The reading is 3000,rpm
